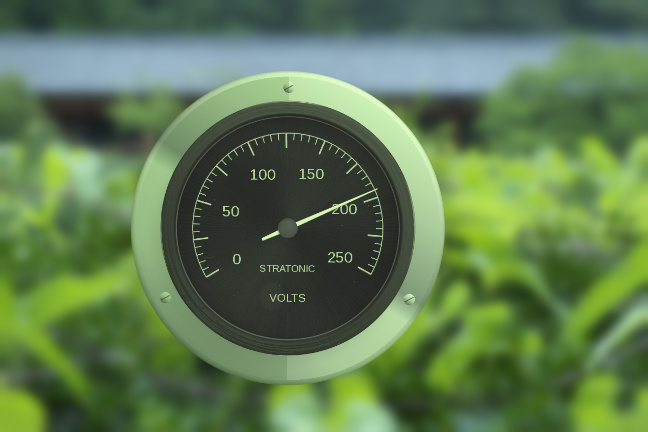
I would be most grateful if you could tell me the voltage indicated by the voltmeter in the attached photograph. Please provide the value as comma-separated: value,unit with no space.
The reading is 195,V
